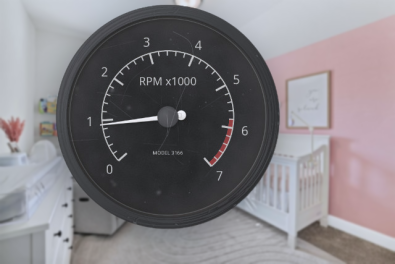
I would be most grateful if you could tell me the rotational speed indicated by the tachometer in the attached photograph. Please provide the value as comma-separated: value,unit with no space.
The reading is 900,rpm
